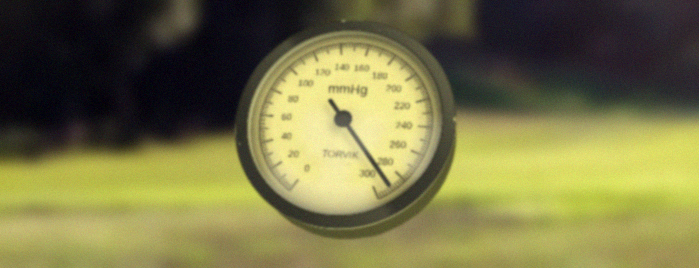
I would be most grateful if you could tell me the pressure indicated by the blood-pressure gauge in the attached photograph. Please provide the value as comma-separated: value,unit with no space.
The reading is 290,mmHg
